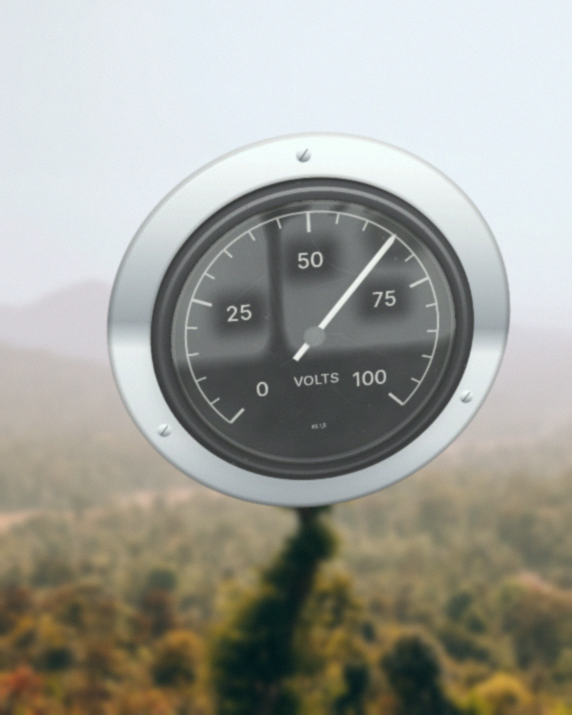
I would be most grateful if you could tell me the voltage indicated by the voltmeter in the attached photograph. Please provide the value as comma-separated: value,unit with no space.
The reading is 65,V
